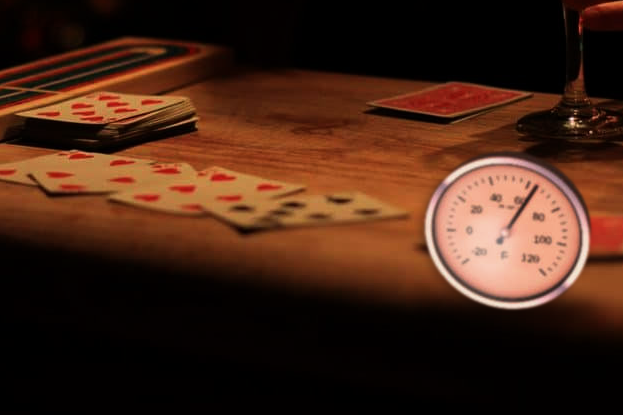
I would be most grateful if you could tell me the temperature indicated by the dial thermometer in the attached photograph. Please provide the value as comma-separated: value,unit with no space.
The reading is 64,°F
